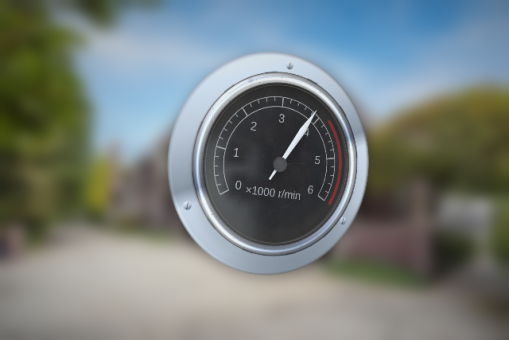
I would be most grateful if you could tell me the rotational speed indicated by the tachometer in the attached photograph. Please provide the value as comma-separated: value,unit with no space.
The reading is 3800,rpm
